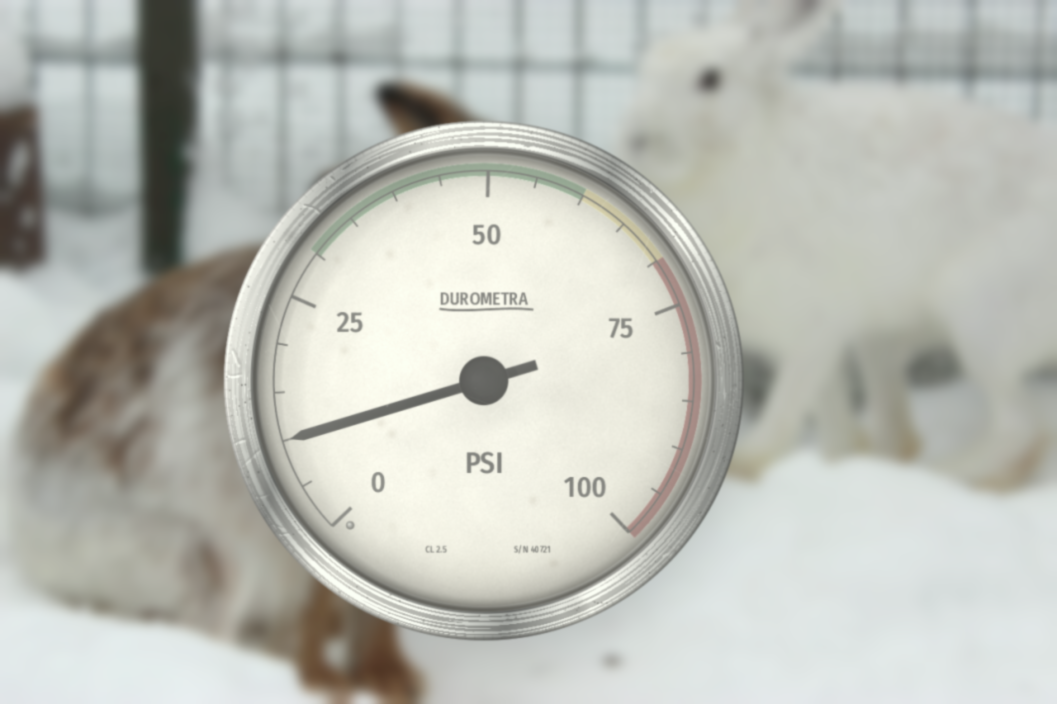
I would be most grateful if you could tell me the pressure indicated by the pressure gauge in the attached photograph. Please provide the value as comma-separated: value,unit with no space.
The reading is 10,psi
